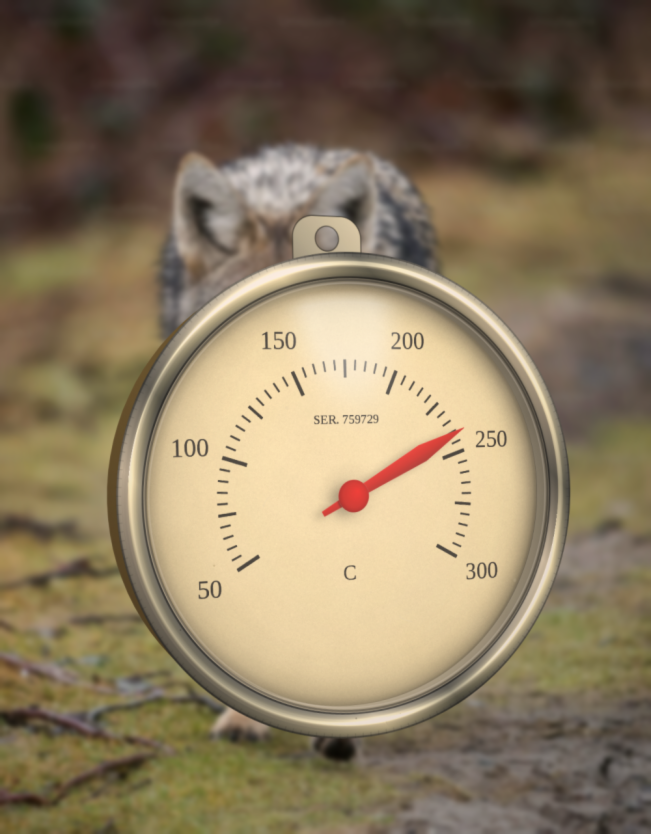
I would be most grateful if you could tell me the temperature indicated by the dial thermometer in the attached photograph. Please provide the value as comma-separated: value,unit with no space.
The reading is 240,°C
